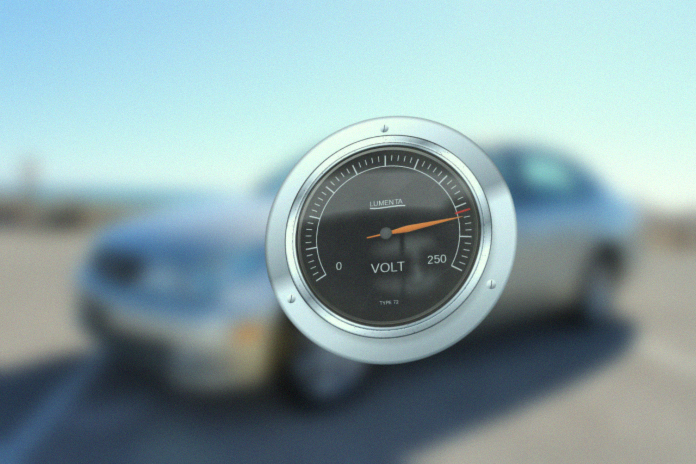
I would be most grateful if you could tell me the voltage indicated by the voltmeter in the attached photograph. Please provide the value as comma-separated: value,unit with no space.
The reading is 210,V
